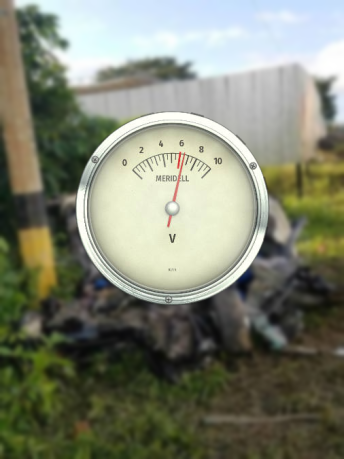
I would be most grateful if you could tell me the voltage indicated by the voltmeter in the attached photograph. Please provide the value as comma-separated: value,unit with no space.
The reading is 6.5,V
